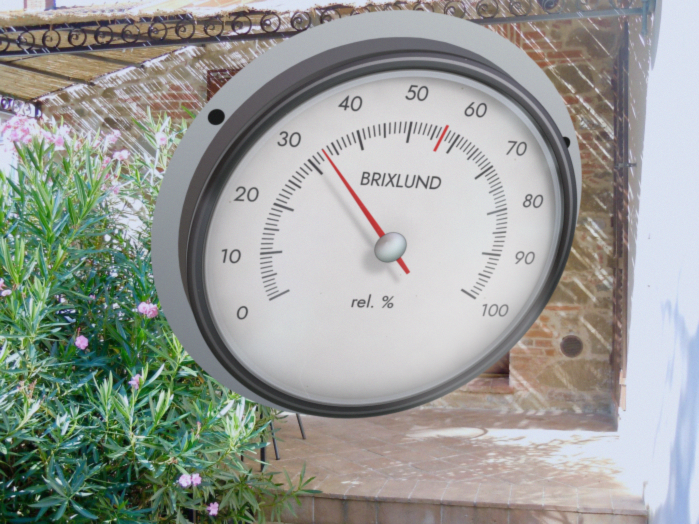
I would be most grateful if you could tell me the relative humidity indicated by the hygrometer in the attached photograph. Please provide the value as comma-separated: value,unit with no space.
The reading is 33,%
